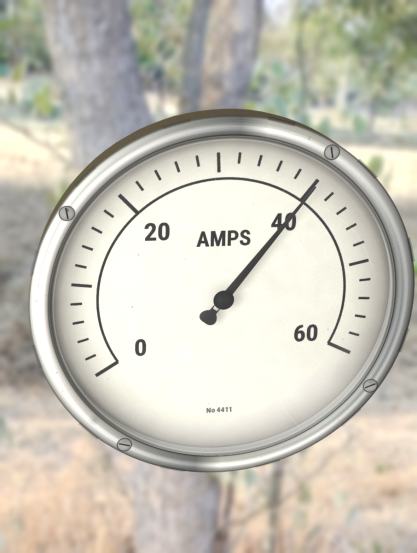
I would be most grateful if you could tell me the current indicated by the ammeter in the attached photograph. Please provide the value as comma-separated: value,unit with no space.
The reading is 40,A
